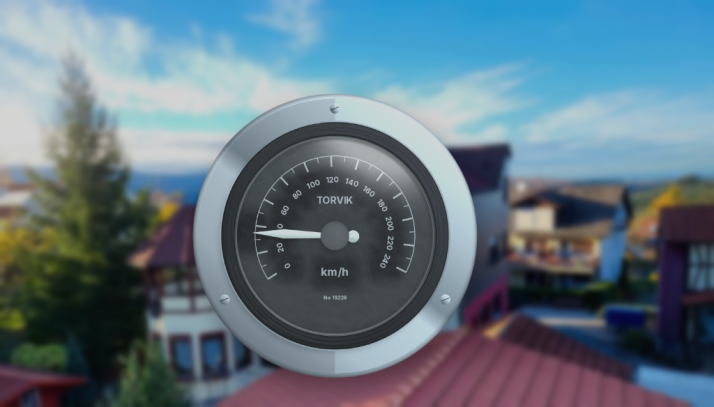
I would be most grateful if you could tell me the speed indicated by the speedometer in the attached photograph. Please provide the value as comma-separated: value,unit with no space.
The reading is 35,km/h
